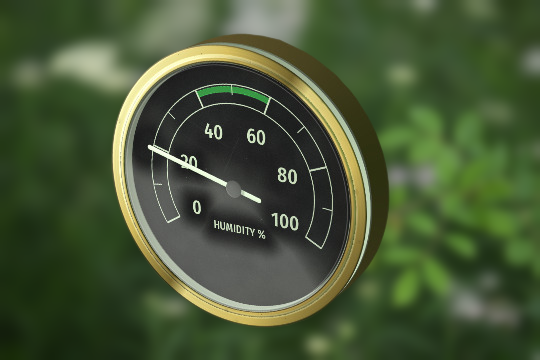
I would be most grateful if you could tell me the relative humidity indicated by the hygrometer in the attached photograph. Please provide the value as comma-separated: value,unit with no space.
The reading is 20,%
